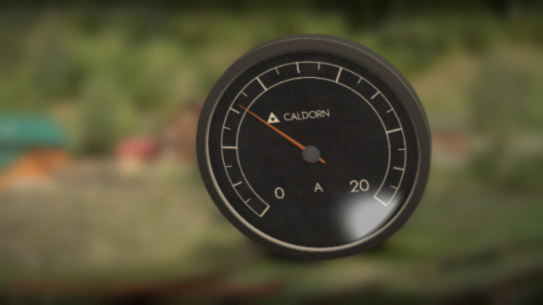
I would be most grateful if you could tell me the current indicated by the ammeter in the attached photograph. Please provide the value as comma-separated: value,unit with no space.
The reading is 6.5,A
